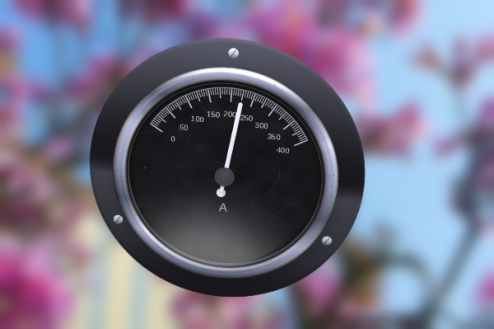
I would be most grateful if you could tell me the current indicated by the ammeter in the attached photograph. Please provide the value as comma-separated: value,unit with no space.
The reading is 225,A
